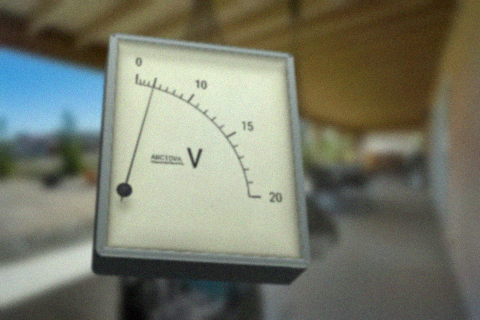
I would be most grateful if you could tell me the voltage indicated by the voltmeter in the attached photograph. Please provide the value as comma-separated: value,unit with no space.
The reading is 5,V
